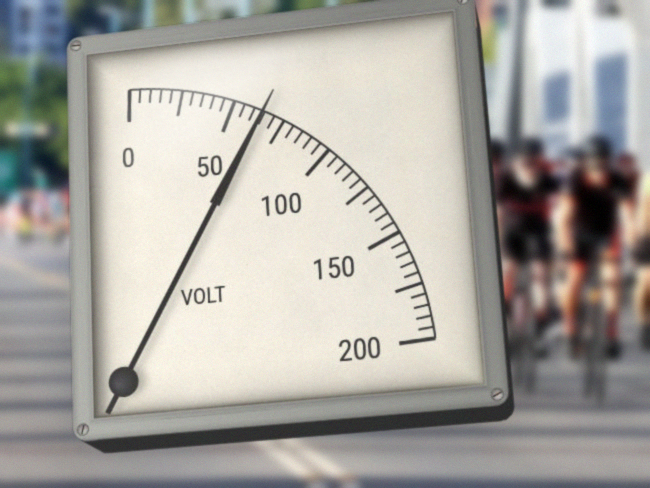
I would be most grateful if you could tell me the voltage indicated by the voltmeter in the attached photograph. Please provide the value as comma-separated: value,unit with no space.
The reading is 65,V
